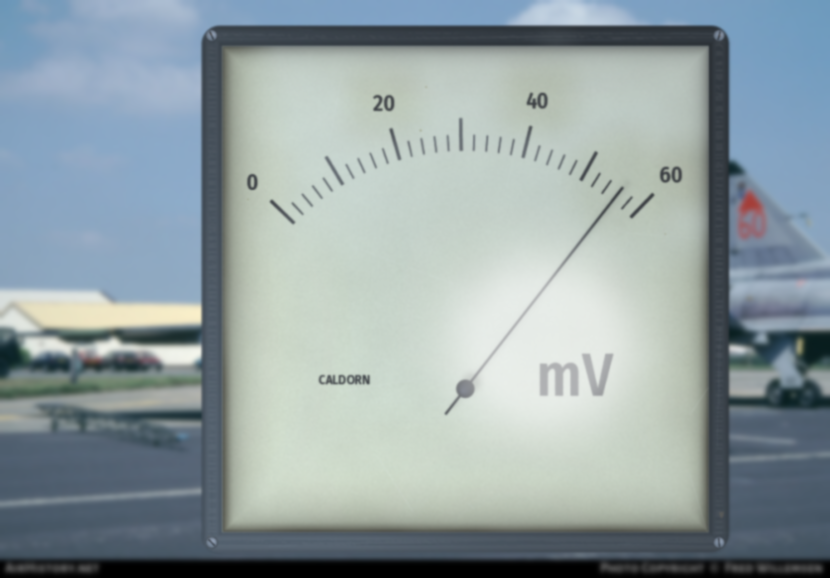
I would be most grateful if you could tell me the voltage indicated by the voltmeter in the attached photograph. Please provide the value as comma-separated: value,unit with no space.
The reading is 56,mV
